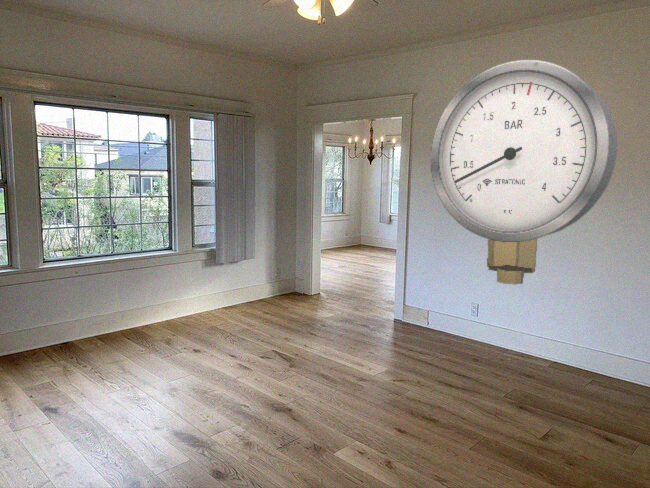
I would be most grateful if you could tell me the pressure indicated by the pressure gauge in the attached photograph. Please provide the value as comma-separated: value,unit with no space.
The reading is 0.3,bar
